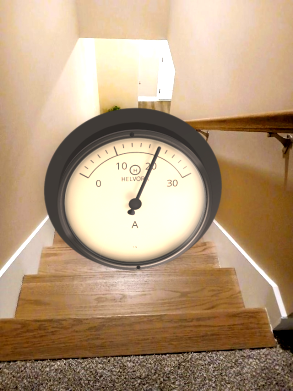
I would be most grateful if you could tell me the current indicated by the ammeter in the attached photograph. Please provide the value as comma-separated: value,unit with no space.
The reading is 20,A
